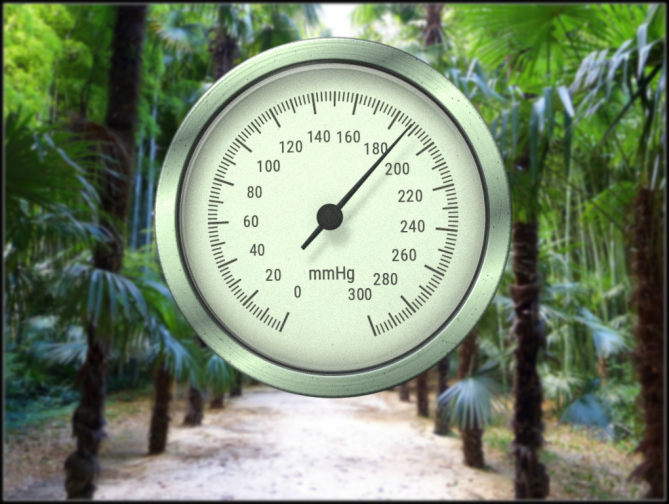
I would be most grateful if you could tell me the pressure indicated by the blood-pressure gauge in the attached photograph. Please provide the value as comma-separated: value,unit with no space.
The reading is 188,mmHg
